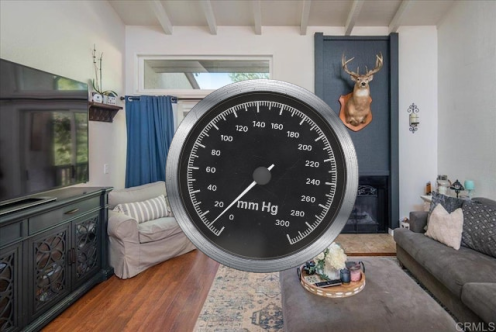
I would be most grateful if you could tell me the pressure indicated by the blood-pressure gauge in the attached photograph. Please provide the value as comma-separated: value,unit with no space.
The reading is 10,mmHg
